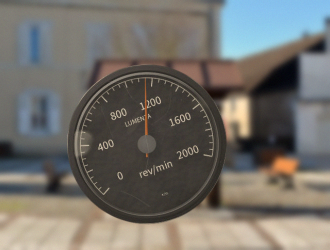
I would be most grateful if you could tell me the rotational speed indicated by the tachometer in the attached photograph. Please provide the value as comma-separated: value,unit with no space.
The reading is 1150,rpm
